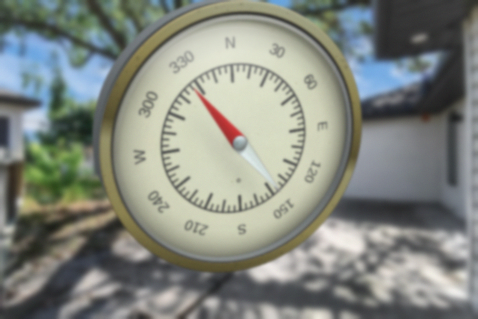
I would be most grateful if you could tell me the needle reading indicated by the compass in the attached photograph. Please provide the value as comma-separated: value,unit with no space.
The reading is 325,°
